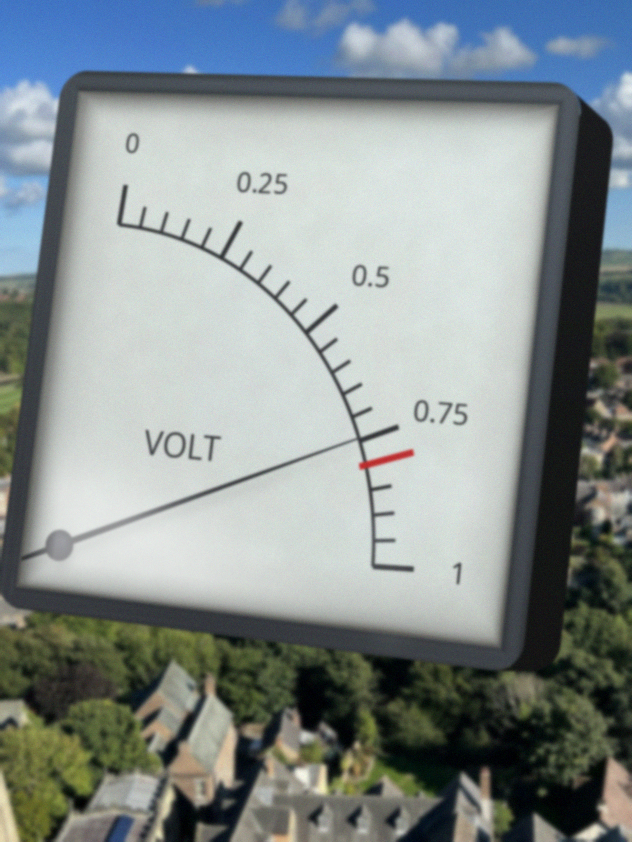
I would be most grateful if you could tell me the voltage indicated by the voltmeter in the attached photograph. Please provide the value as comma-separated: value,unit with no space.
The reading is 0.75,V
